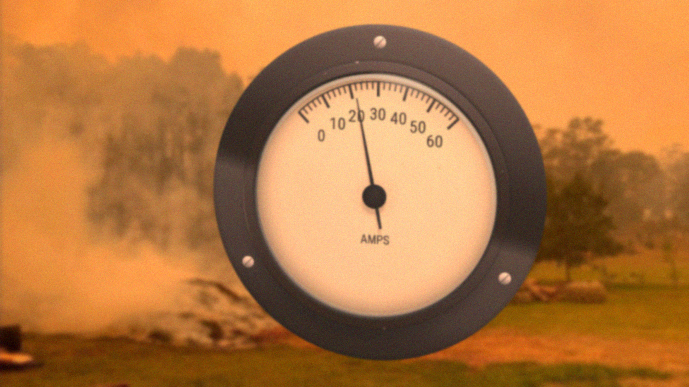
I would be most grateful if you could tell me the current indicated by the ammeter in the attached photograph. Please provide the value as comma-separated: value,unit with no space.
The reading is 22,A
